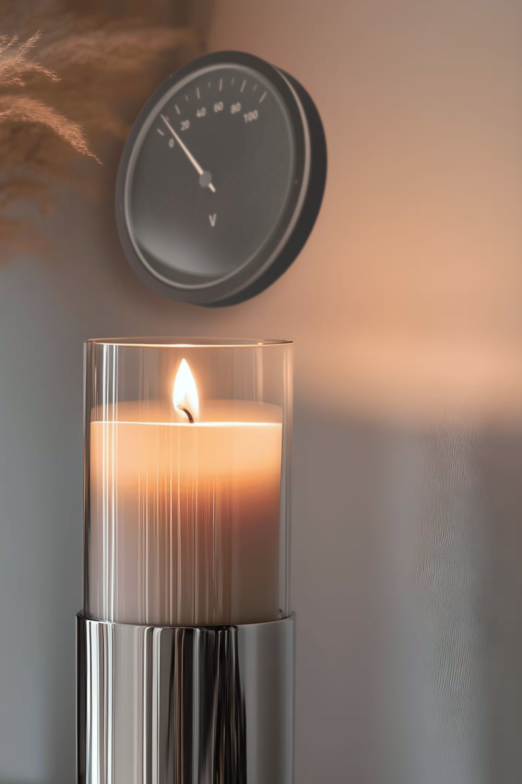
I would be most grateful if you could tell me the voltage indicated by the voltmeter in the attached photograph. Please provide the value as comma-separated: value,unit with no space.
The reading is 10,V
